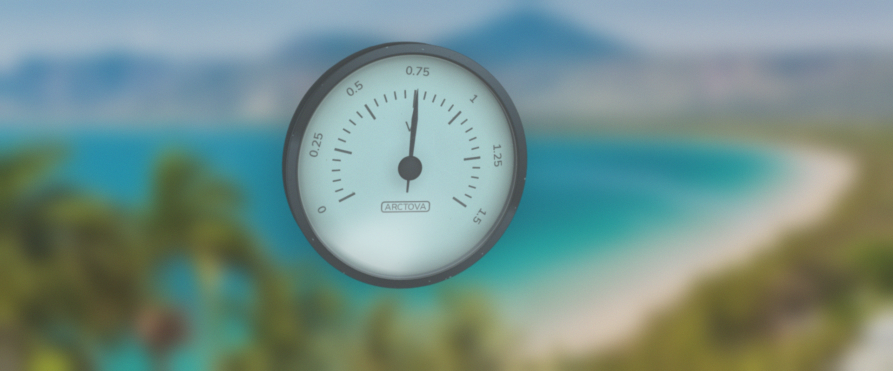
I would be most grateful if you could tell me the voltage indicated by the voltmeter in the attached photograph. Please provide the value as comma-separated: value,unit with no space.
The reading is 0.75,V
